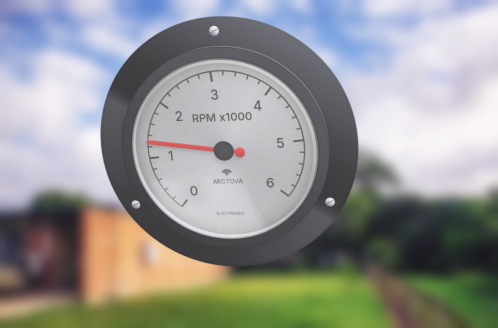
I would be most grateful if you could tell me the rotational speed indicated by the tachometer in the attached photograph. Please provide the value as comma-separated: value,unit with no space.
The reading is 1300,rpm
